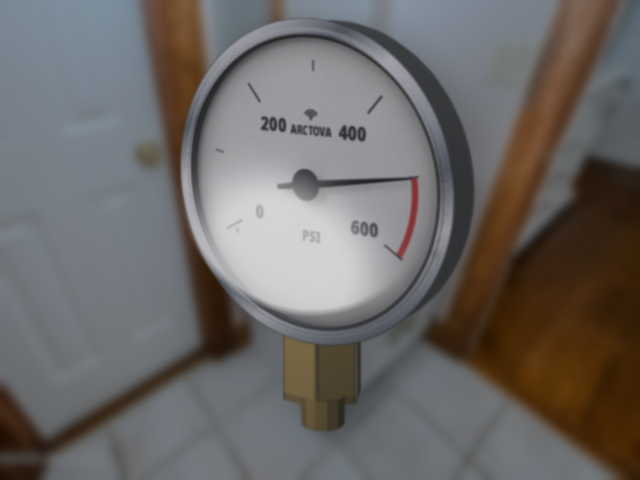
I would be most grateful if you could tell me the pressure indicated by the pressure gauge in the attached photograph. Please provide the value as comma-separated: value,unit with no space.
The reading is 500,psi
